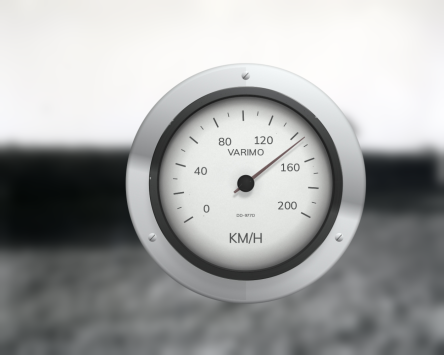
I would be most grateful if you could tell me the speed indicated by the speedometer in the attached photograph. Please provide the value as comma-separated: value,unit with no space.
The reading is 145,km/h
